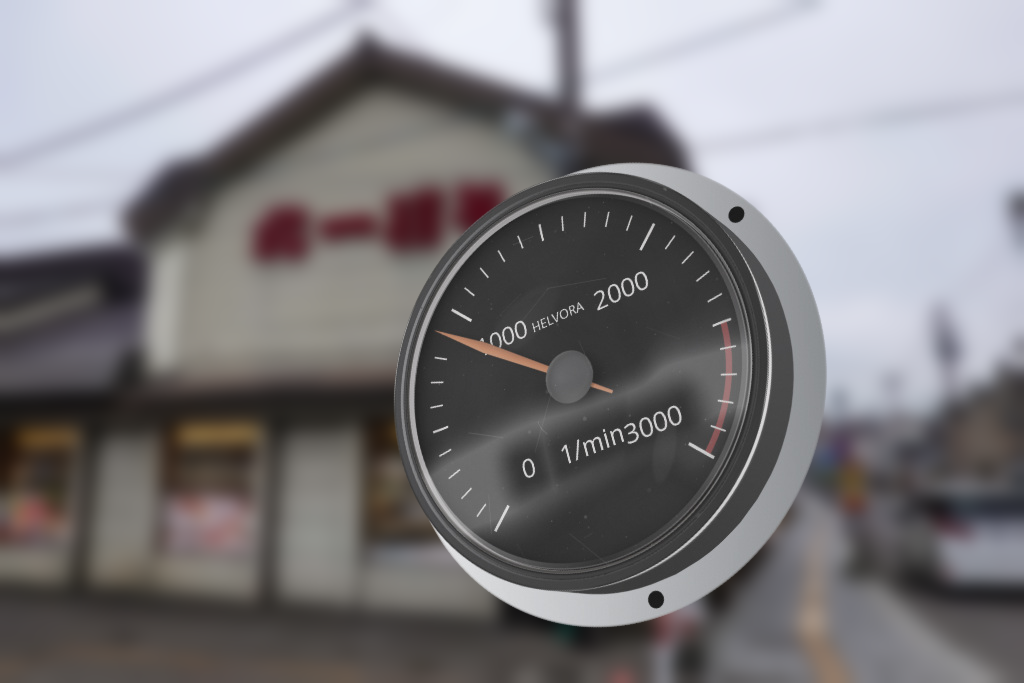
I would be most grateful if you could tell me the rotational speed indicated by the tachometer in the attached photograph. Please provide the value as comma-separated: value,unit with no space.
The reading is 900,rpm
